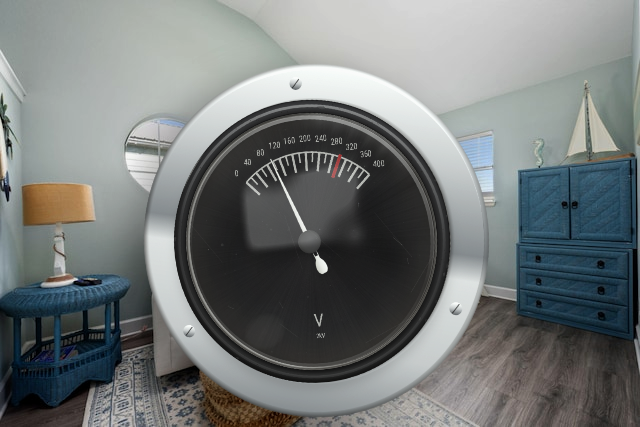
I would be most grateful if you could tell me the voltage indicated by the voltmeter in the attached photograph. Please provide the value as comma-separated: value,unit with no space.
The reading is 100,V
